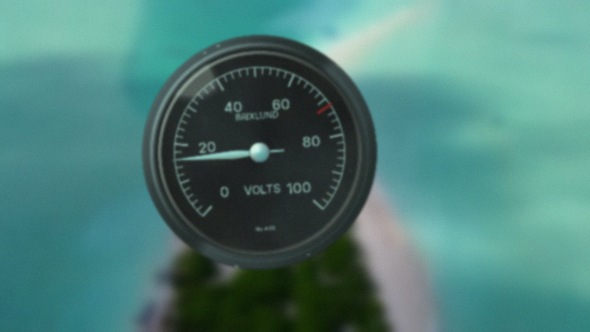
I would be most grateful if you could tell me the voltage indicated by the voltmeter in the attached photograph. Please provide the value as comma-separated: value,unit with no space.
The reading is 16,V
